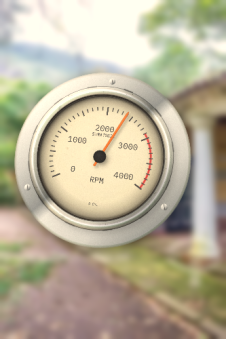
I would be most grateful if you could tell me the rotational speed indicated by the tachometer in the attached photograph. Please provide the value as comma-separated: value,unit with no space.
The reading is 2400,rpm
